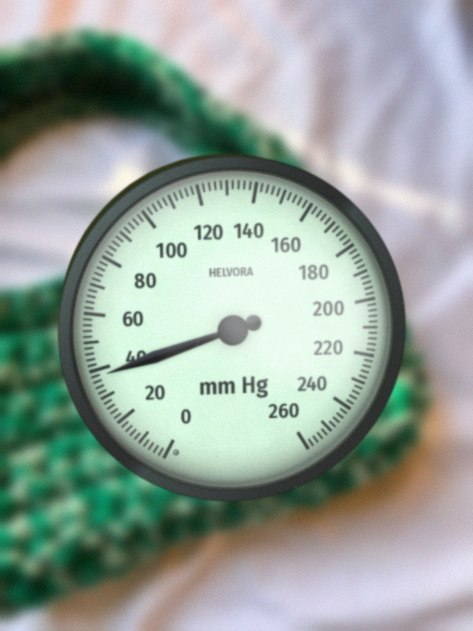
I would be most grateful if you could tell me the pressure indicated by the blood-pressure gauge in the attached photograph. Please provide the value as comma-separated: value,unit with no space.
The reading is 38,mmHg
